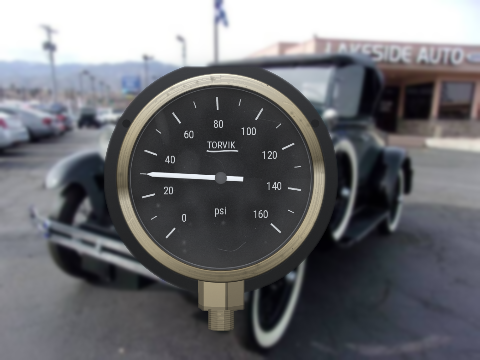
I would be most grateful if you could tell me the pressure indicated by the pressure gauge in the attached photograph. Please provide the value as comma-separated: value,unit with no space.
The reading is 30,psi
